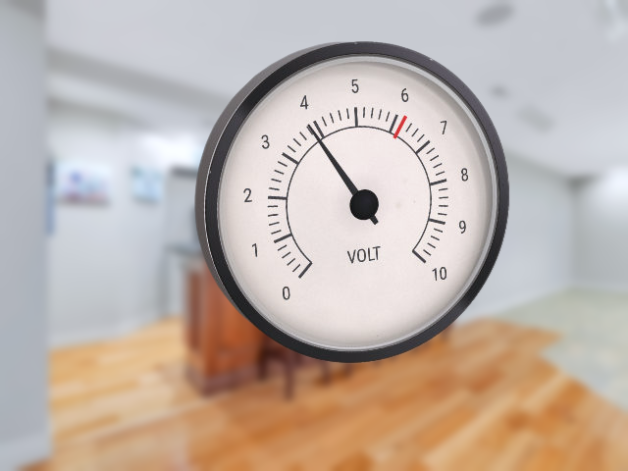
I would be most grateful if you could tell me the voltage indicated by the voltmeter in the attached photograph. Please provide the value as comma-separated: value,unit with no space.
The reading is 3.8,V
